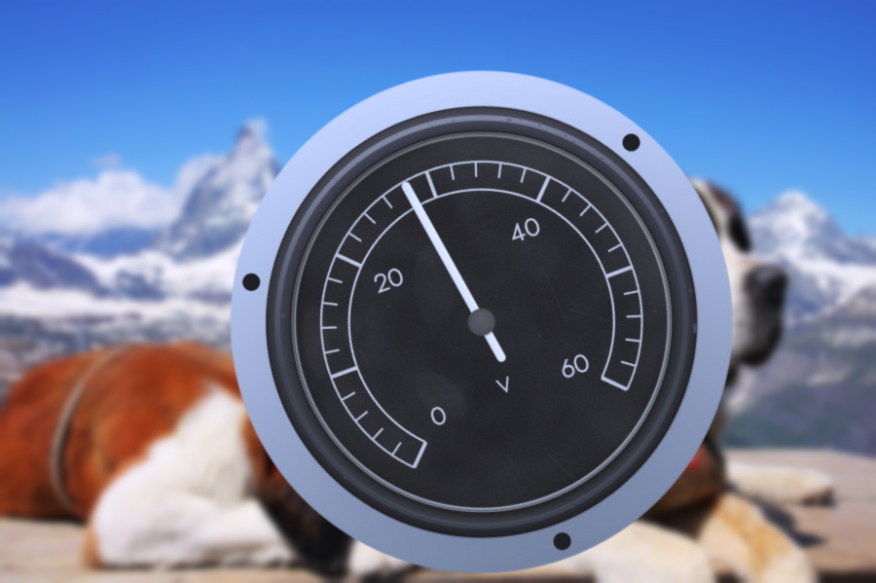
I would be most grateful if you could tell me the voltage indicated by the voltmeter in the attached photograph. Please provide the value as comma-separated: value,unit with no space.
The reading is 28,V
